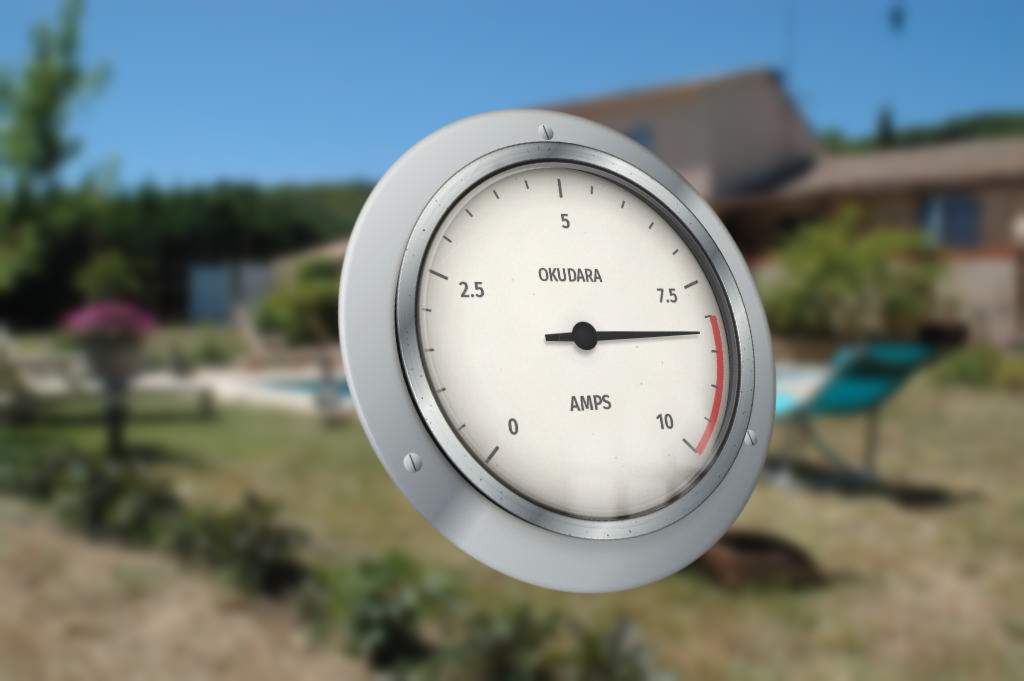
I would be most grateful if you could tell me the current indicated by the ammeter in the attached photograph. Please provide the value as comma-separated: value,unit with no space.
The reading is 8.25,A
